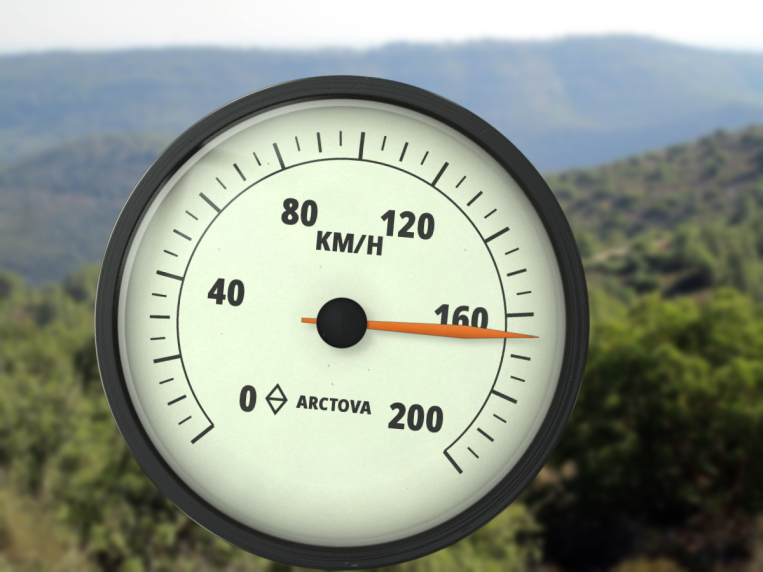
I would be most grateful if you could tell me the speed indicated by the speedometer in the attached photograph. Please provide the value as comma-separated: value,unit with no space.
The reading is 165,km/h
